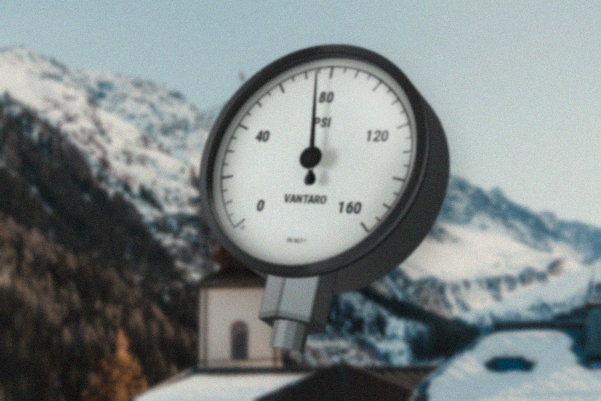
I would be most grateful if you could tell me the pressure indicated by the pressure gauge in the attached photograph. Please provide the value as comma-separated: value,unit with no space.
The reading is 75,psi
